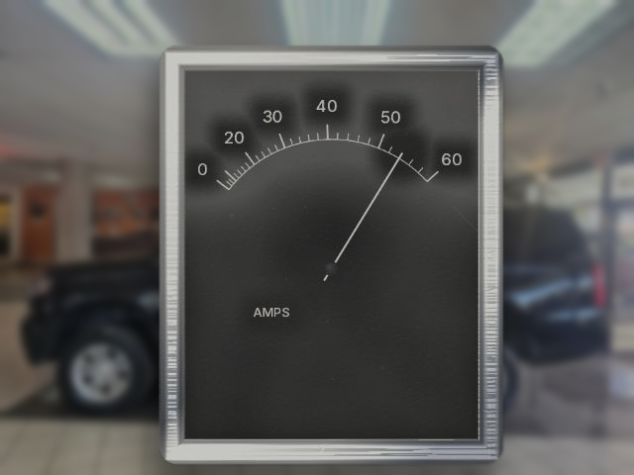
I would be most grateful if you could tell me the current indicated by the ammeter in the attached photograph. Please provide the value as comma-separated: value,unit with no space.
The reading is 54,A
